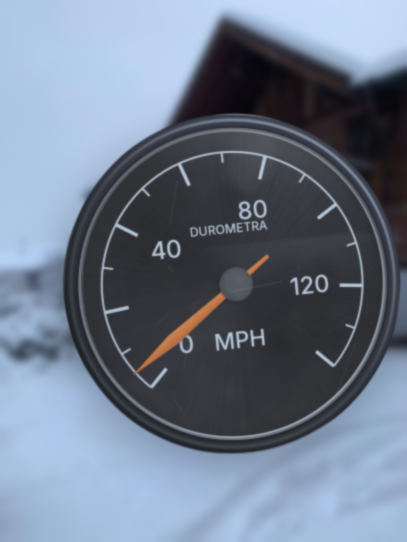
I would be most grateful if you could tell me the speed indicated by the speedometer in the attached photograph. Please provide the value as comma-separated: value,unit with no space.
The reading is 5,mph
